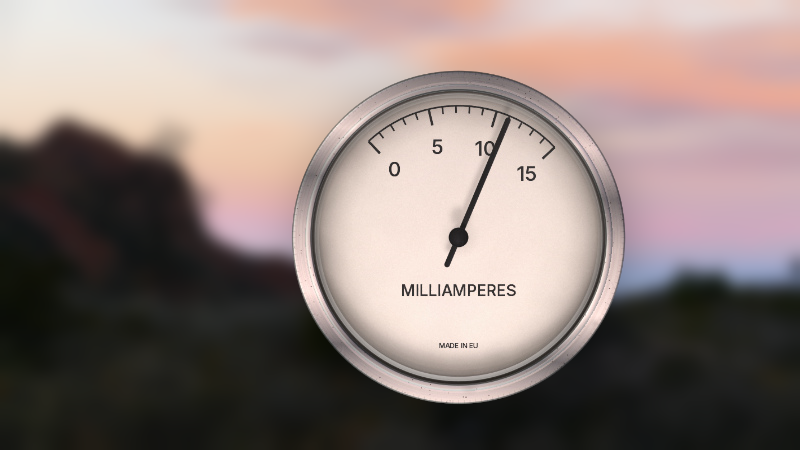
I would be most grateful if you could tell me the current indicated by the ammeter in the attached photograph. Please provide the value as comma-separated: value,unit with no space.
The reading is 11,mA
